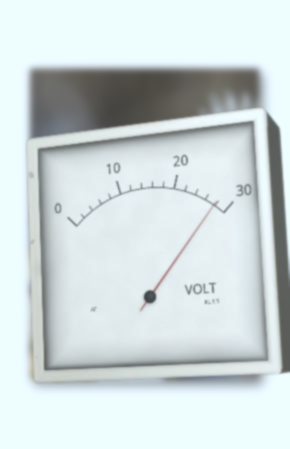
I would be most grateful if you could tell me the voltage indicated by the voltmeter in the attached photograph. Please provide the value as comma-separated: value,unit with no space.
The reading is 28,V
